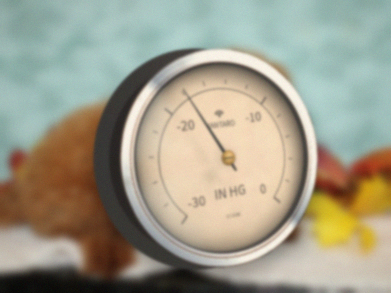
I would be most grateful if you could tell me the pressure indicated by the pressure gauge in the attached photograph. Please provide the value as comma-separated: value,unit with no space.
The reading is -18,inHg
